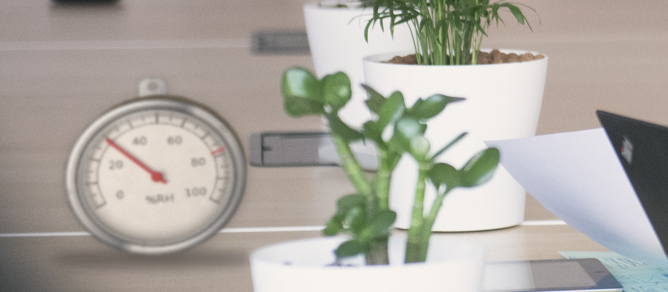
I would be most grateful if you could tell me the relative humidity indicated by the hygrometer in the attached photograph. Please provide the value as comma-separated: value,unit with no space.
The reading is 30,%
